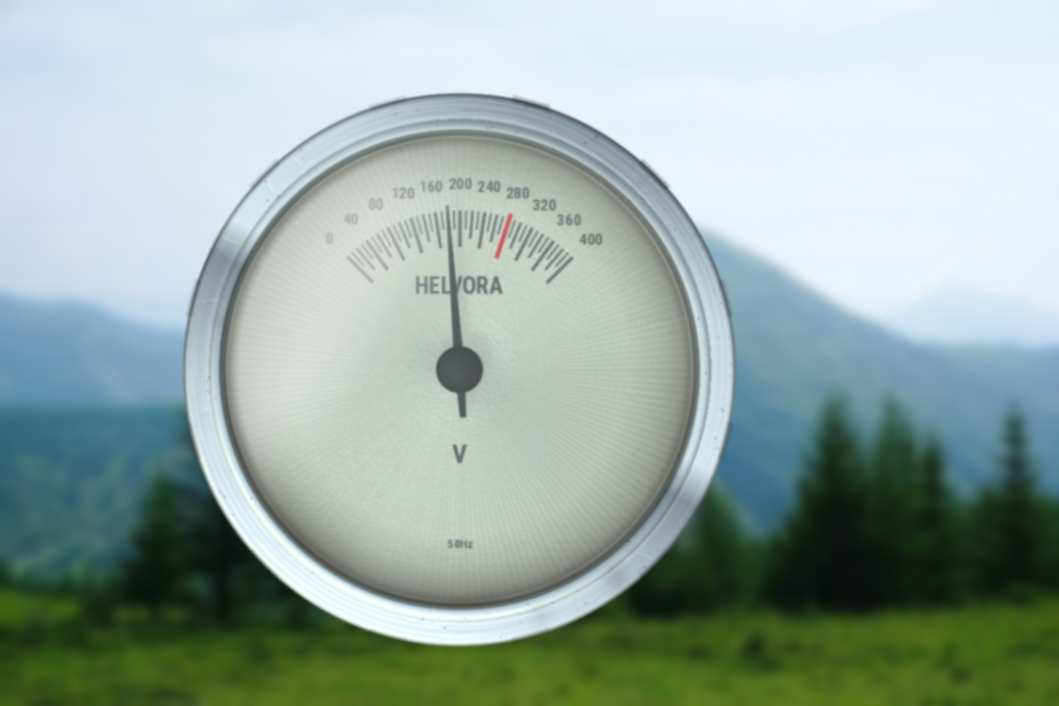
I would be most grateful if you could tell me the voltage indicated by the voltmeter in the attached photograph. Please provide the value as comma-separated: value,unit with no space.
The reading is 180,V
